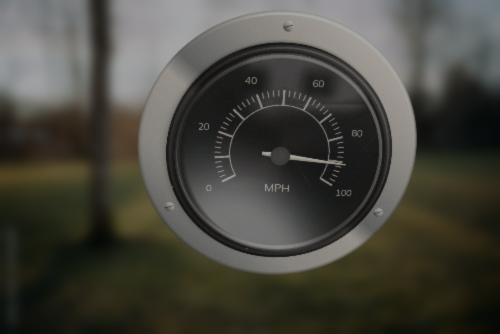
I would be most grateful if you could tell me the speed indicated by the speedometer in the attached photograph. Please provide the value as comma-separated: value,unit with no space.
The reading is 90,mph
